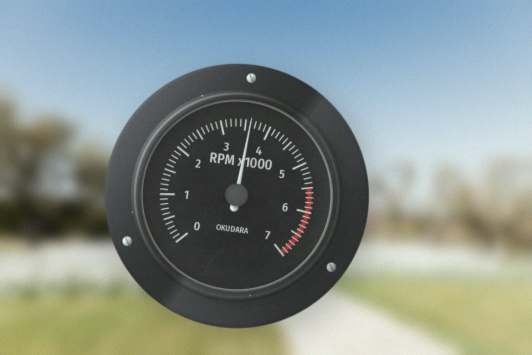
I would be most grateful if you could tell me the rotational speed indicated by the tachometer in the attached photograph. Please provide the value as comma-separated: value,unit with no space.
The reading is 3600,rpm
